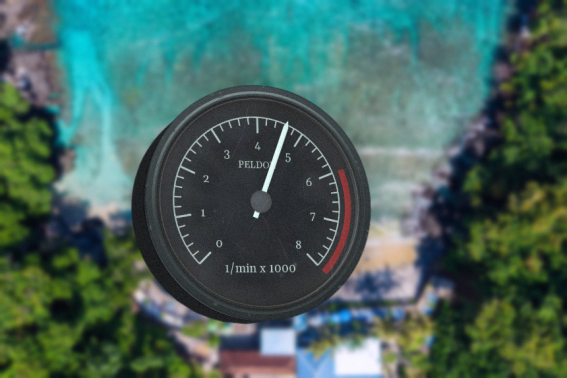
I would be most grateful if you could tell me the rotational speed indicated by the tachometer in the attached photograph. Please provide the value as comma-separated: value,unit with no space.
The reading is 4600,rpm
